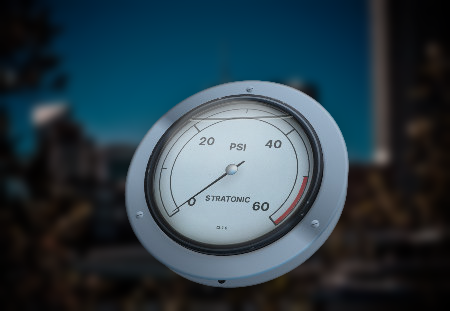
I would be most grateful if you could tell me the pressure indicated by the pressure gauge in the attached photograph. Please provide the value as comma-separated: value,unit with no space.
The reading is 0,psi
